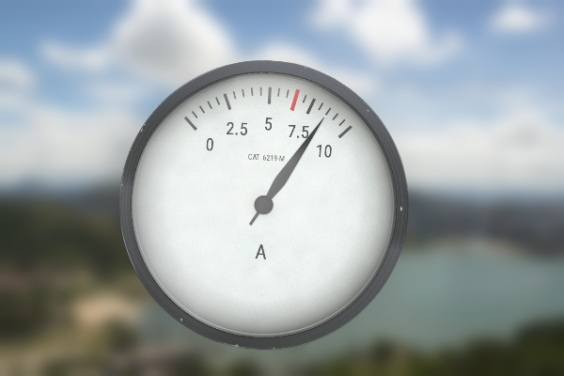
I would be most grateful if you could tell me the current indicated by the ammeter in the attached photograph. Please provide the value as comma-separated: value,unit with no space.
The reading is 8.5,A
